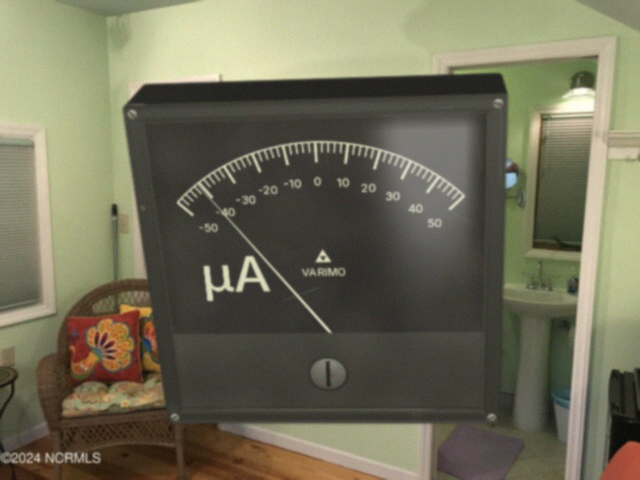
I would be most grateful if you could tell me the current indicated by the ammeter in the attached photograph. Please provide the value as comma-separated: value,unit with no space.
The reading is -40,µA
